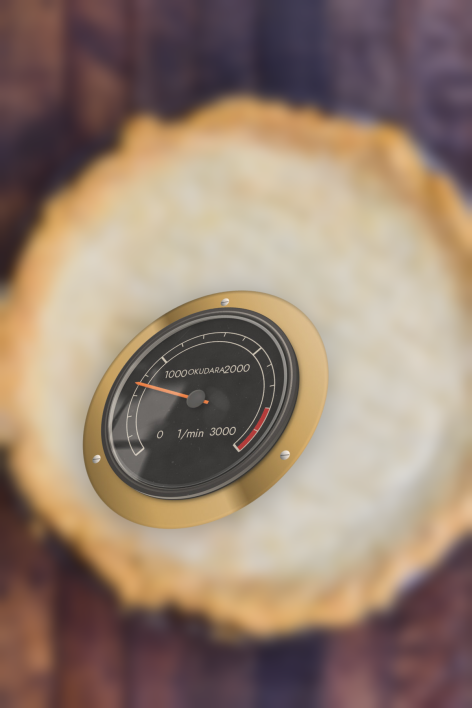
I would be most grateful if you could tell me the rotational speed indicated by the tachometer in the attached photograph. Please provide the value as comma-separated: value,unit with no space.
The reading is 700,rpm
